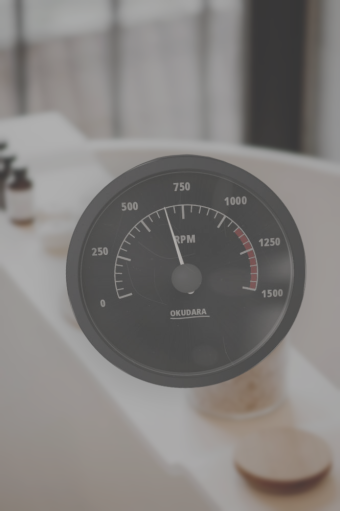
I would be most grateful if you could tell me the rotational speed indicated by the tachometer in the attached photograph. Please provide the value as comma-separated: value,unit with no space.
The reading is 650,rpm
